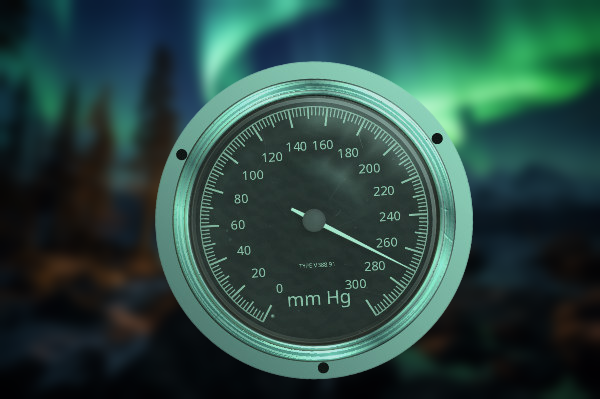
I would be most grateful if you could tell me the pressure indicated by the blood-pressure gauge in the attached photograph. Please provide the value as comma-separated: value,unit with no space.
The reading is 270,mmHg
